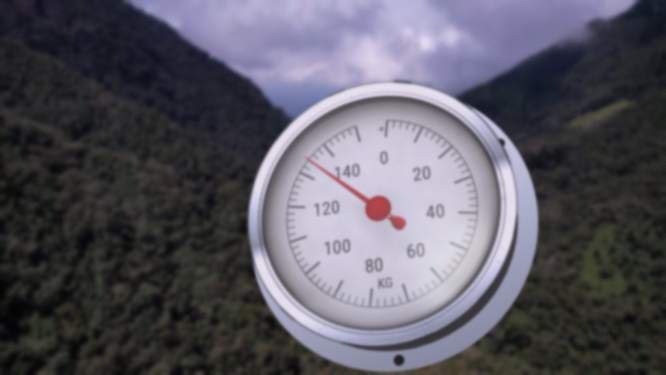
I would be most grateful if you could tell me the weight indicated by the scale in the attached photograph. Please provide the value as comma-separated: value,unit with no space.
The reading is 134,kg
